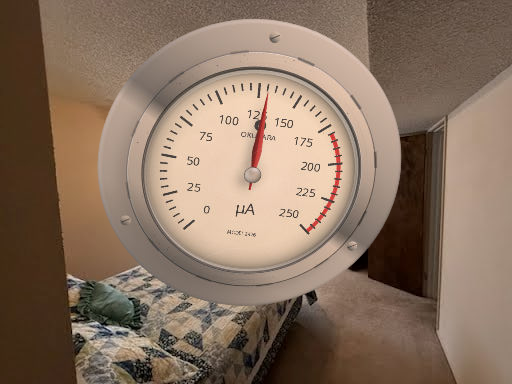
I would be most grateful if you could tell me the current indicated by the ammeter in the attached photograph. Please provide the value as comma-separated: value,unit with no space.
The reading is 130,µA
